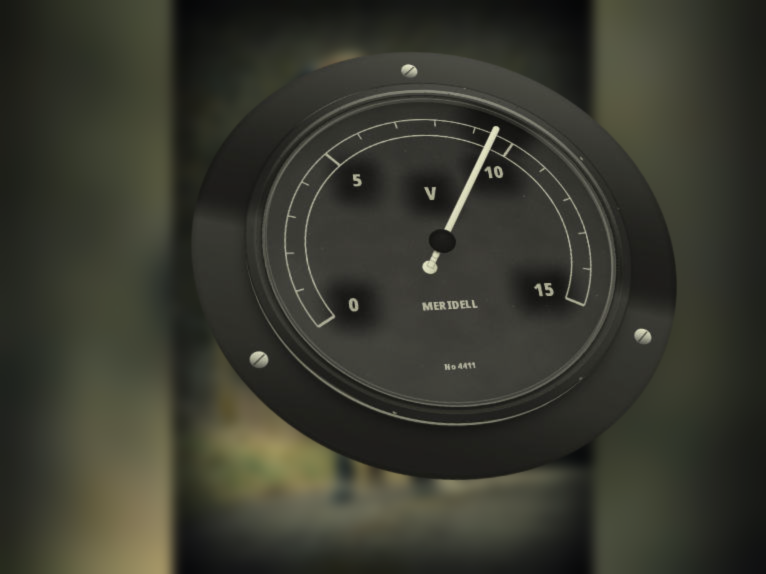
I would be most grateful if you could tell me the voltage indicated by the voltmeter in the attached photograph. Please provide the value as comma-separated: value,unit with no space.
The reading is 9.5,V
